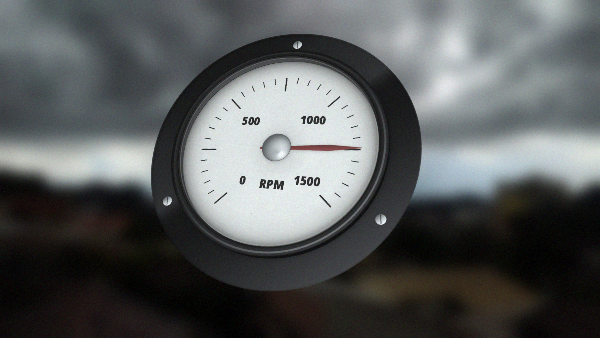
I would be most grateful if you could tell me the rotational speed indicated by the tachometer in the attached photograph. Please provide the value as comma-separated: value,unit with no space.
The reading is 1250,rpm
